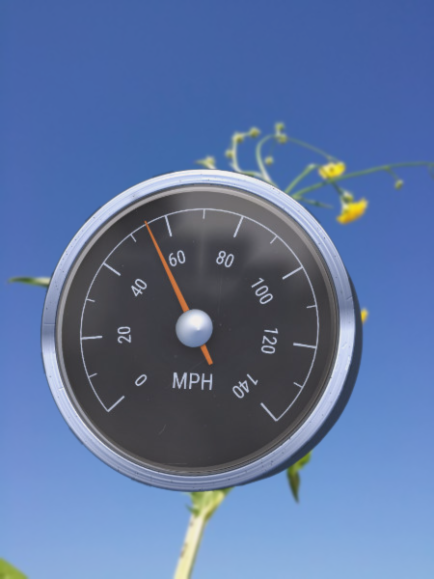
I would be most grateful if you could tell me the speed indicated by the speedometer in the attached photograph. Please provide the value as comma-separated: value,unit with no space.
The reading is 55,mph
